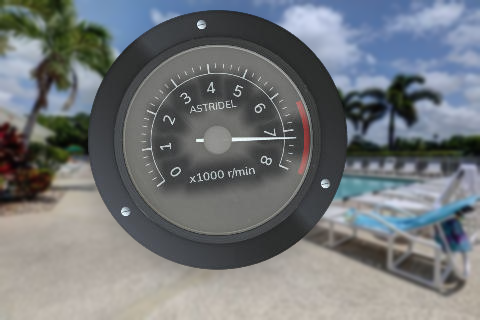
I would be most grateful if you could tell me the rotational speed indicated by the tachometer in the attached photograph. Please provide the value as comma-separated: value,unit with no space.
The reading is 7200,rpm
